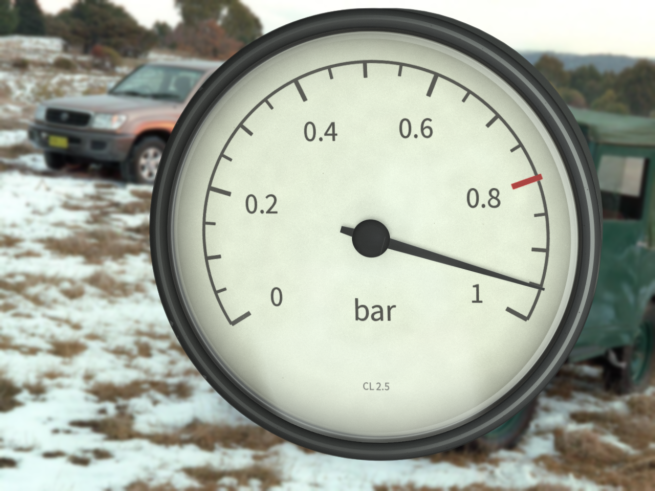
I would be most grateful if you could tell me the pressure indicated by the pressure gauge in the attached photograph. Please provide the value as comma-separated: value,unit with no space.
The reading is 0.95,bar
